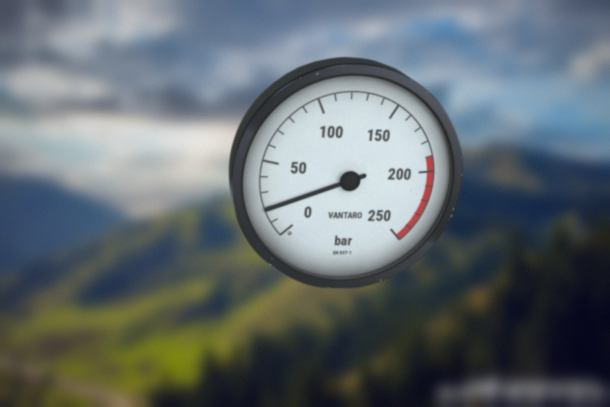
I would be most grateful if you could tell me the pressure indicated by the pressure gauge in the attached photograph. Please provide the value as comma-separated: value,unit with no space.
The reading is 20,bar
